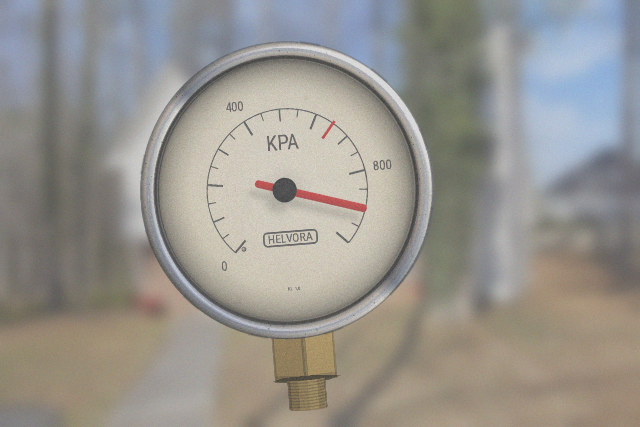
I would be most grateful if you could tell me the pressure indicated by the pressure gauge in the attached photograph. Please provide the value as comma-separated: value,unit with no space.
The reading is 900,kPa
